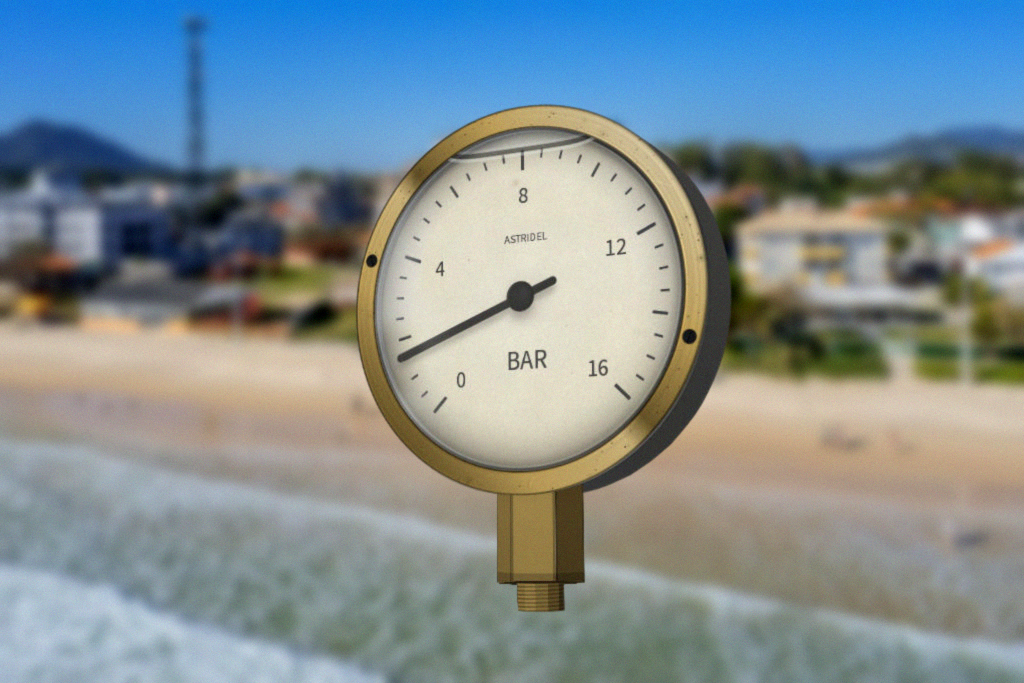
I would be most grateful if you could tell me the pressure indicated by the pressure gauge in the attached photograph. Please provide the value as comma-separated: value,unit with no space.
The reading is 1.5,bar
